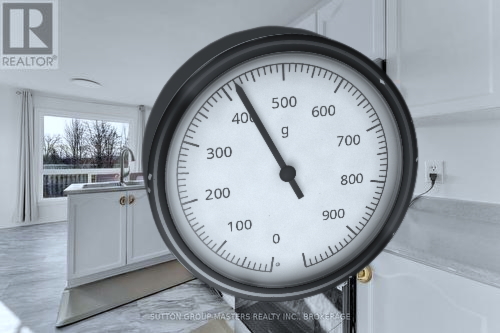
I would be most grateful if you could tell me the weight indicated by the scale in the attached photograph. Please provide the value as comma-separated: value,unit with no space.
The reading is 420,g
